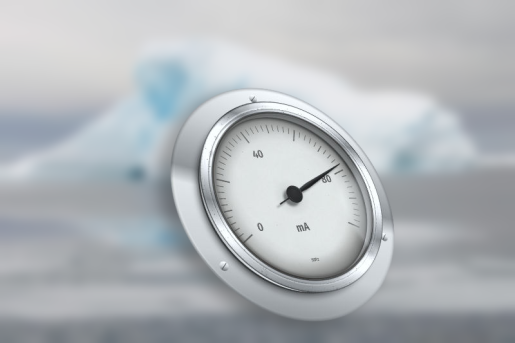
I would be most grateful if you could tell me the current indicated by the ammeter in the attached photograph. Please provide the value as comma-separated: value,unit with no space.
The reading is 78,mA
